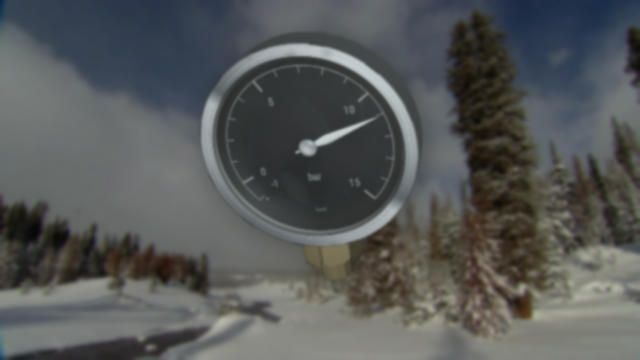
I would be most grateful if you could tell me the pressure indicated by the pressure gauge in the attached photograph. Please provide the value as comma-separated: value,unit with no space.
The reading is 11,bar
